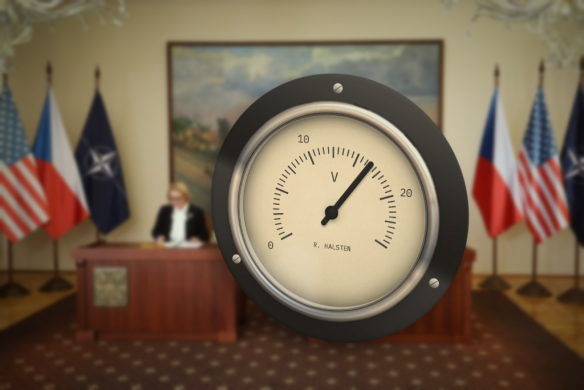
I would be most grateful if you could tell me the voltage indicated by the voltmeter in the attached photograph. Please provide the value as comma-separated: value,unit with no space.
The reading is 16.5,V
